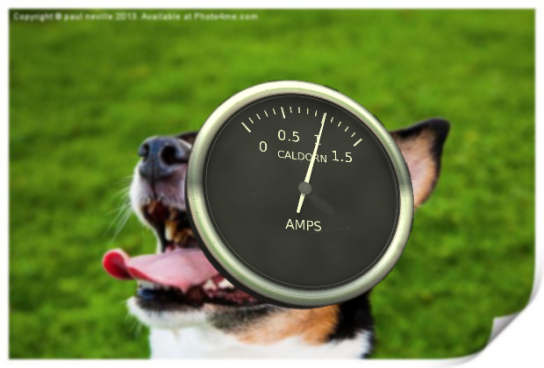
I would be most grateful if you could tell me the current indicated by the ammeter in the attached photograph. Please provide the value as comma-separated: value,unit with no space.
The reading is 1,A
